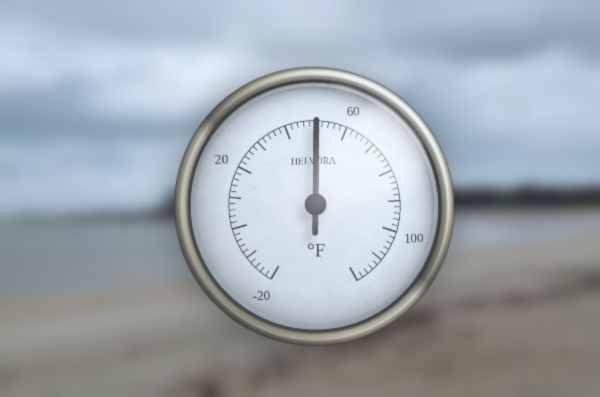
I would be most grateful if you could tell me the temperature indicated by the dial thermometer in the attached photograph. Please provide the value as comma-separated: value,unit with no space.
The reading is 50,°F
